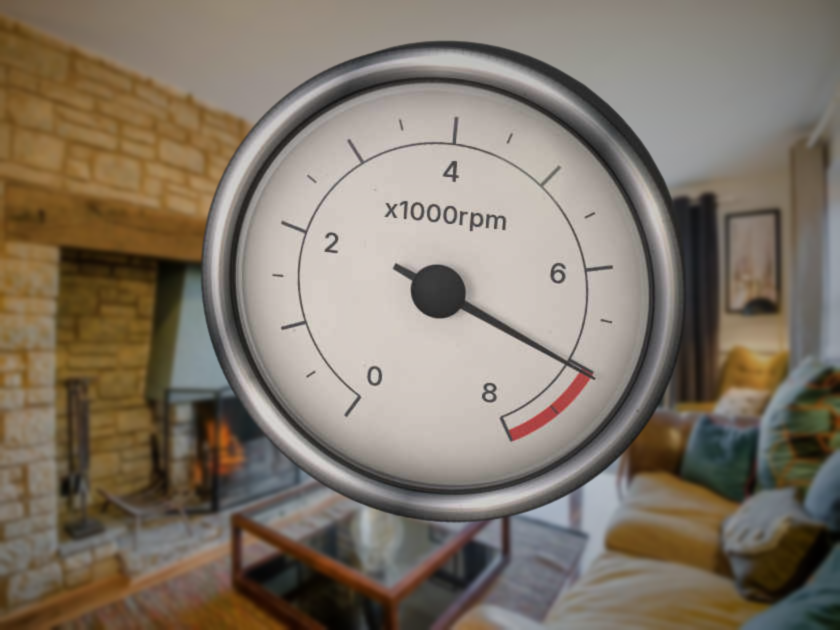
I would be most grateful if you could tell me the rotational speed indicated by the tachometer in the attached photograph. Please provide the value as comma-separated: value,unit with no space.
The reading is 7000,rpm
